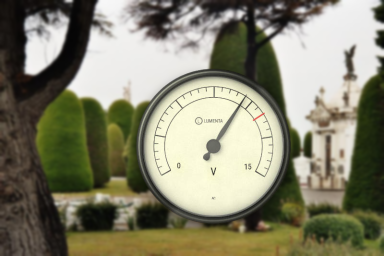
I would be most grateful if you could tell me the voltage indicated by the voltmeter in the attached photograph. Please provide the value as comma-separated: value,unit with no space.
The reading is 9.5,V
